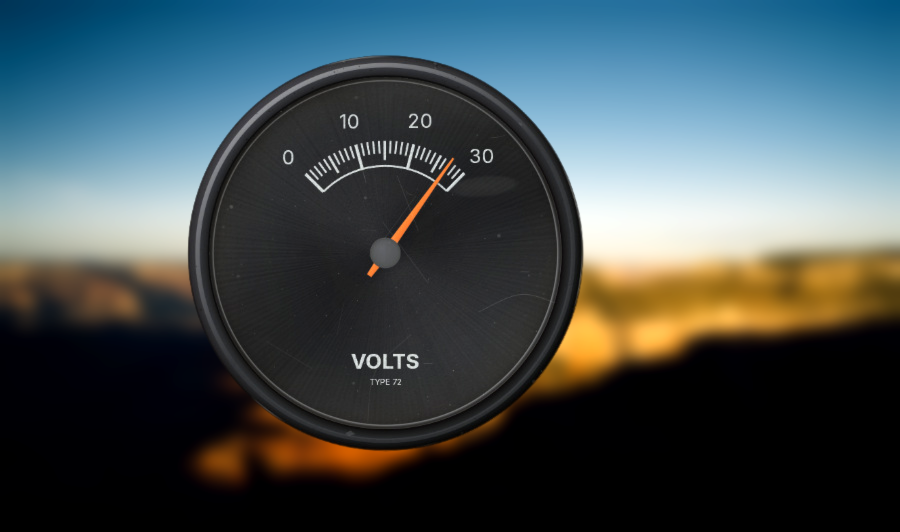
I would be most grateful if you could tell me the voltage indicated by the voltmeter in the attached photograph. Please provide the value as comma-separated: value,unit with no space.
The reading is 27,V
